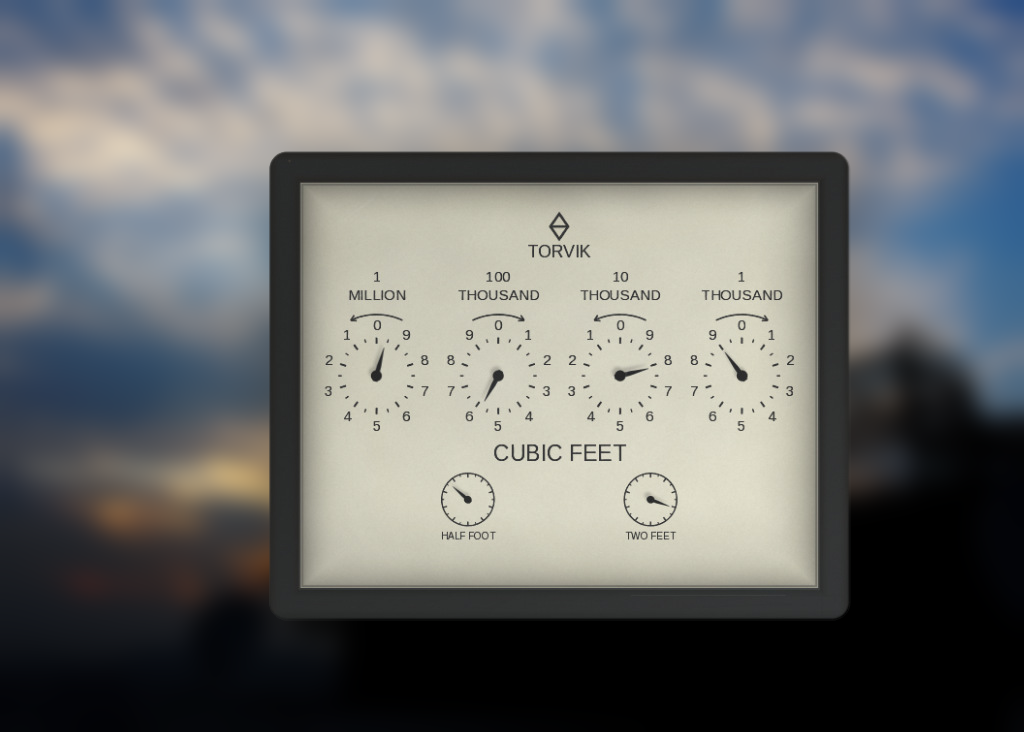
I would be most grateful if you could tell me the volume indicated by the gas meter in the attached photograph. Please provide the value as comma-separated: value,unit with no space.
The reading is 957900,ft³
